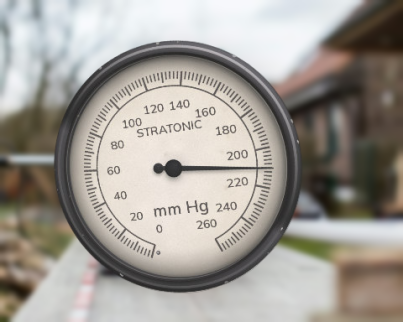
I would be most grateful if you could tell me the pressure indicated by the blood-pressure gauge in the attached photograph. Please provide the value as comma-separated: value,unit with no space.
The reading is 210,mmHg
